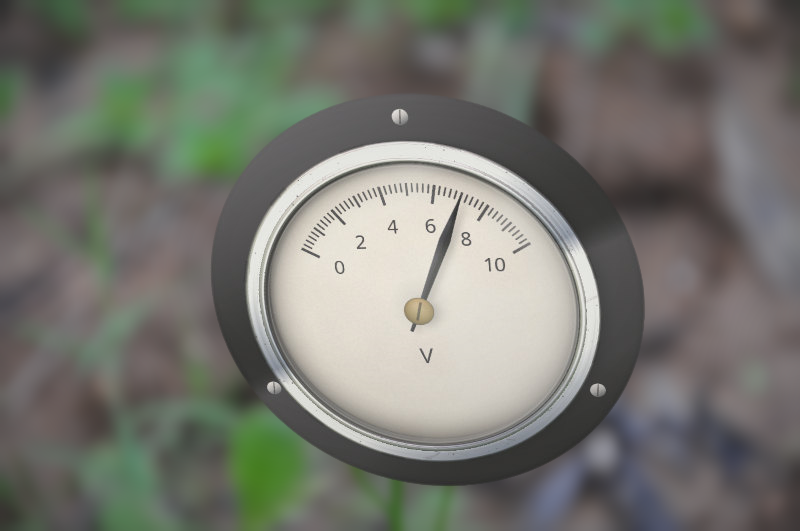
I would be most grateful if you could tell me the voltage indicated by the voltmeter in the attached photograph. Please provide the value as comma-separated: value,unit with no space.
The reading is 7,V
